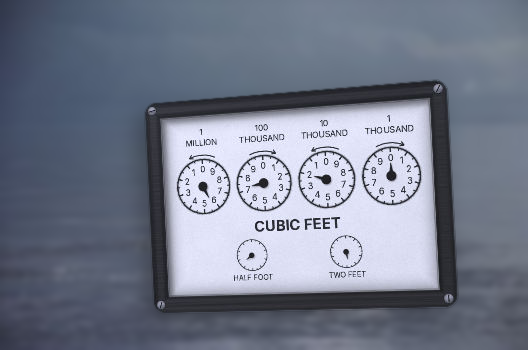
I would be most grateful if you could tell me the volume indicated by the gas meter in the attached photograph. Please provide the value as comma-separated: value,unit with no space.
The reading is 572000,ft³
